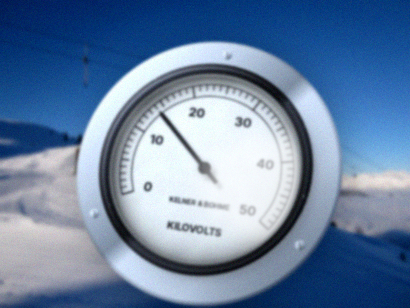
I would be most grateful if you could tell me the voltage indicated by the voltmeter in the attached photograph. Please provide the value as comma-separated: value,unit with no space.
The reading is 14,kV
